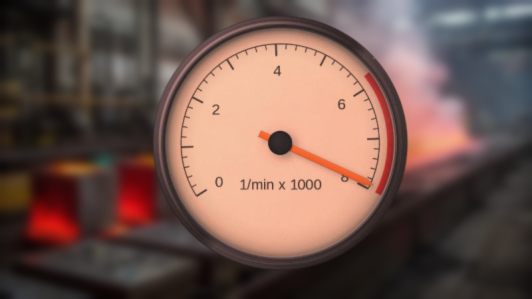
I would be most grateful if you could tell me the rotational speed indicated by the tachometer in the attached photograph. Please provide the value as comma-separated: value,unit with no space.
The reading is 7900,rpm
